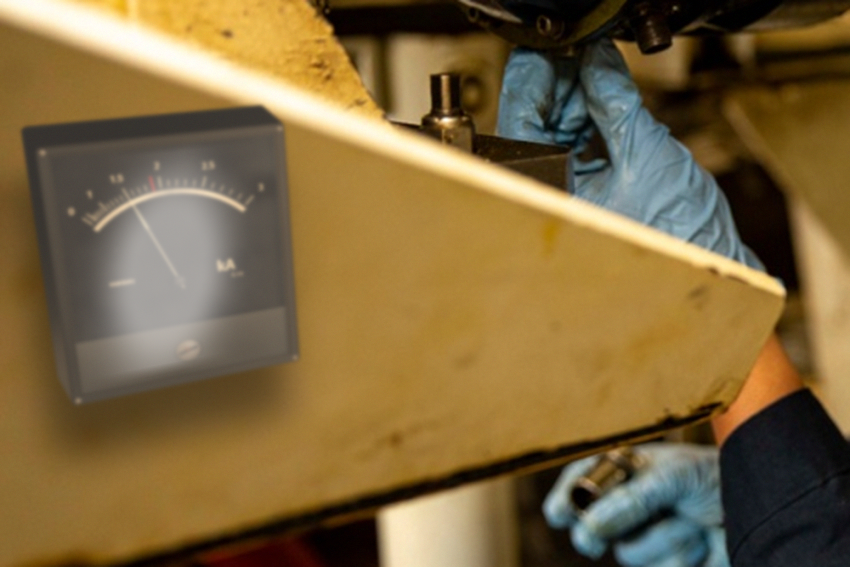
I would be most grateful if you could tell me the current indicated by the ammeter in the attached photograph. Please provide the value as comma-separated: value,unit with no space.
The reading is 1.5,kA
